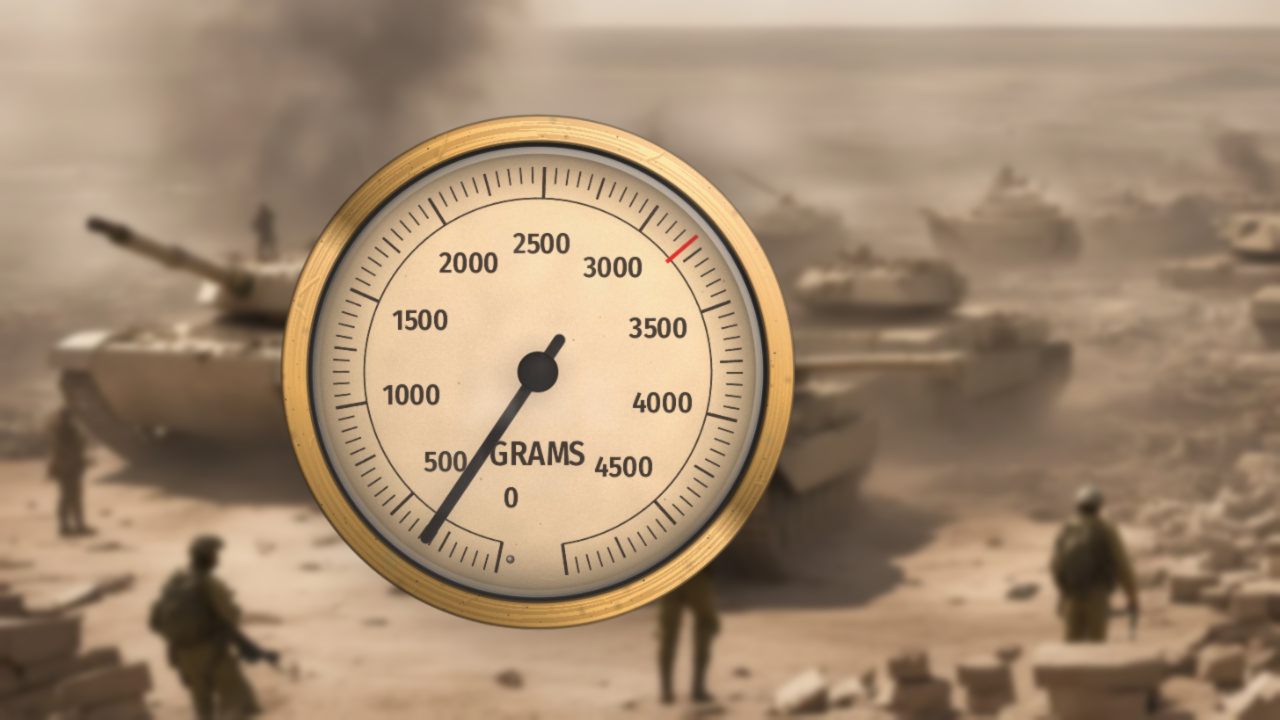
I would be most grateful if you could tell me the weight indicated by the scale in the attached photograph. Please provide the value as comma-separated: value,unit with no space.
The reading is 325,g
